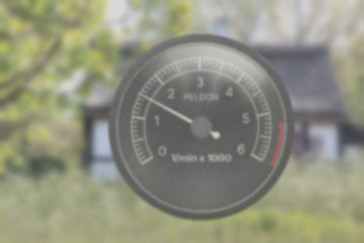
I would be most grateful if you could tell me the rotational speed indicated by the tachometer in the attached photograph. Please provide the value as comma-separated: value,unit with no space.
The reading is 1500,rpm
